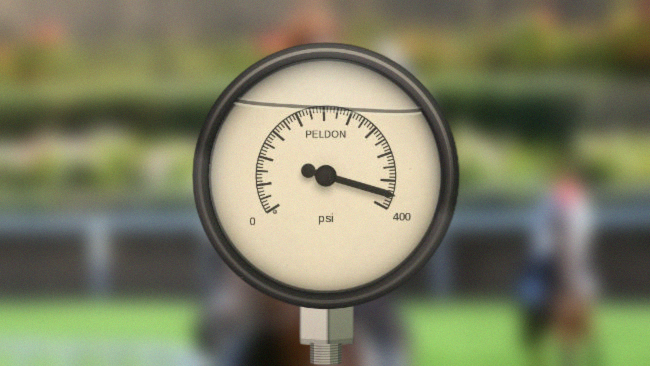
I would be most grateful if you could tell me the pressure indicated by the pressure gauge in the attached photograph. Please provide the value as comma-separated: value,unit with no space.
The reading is 380,psi
